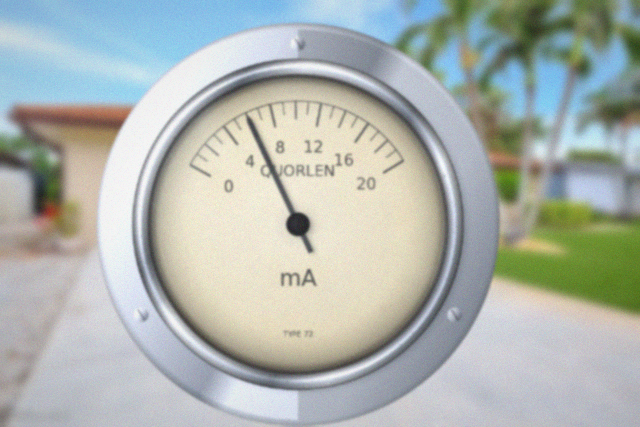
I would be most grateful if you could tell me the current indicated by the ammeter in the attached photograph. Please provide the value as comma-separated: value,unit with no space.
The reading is 6,mA
